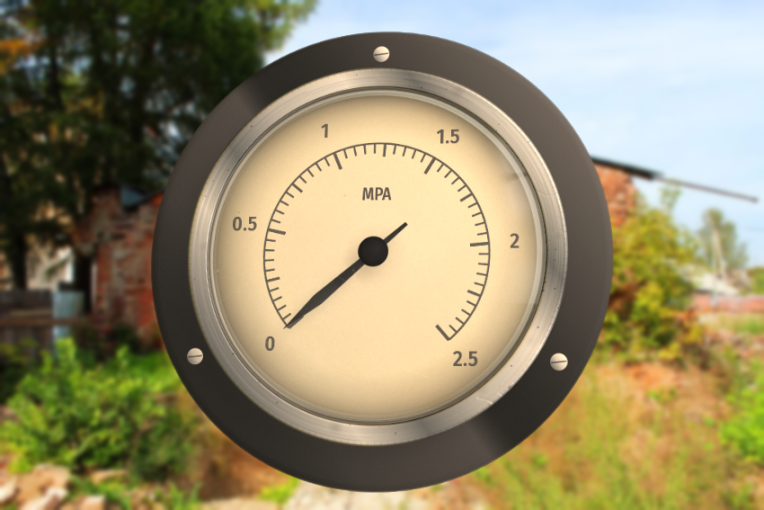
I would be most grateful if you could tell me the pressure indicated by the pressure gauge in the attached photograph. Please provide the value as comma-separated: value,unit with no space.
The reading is 0,MPa
